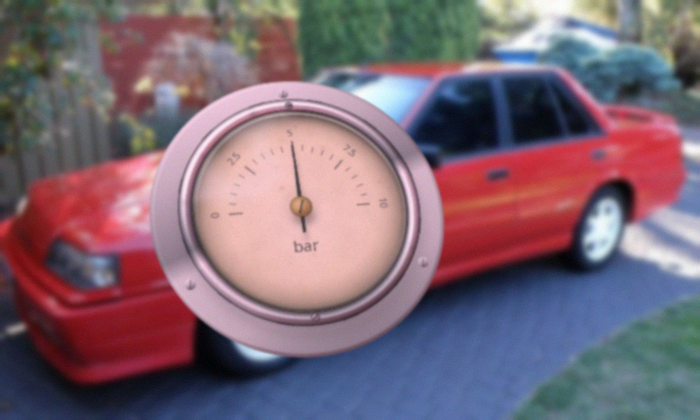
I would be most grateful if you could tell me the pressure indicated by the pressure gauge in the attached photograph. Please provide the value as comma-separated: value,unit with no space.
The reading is 5,bar
